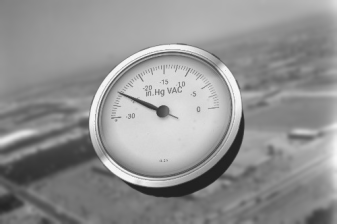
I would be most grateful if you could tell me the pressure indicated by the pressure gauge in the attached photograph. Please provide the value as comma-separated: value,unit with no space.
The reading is -25,inHg
